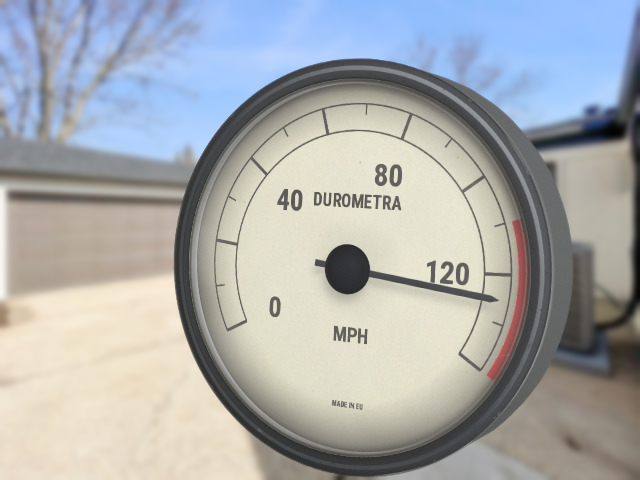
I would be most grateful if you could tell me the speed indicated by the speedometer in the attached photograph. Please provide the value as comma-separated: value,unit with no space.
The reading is 125,mph
